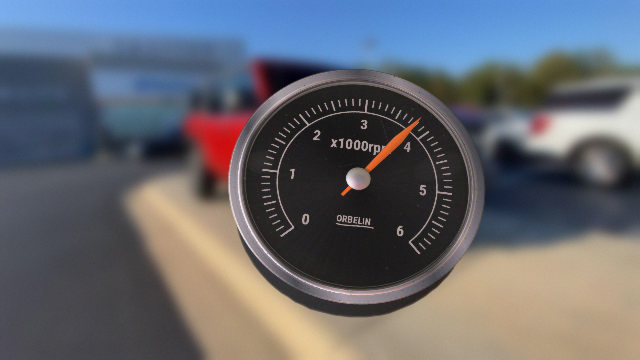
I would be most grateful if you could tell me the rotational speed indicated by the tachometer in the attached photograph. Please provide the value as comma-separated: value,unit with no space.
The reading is 3800,rpm
